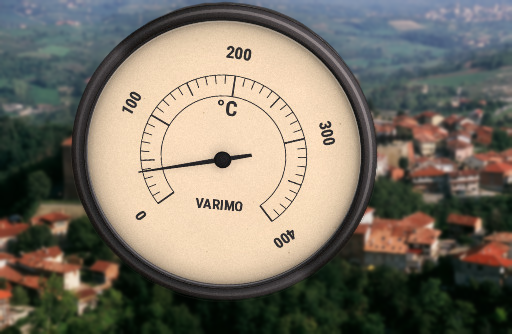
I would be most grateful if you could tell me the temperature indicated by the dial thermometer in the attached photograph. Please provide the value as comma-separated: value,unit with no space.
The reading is 40,°C
